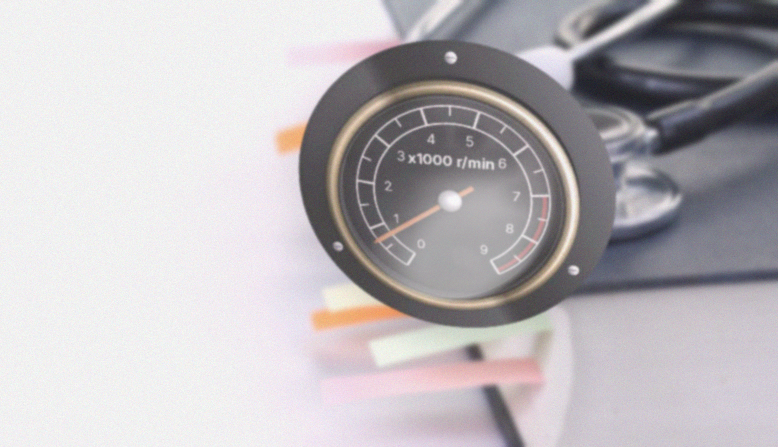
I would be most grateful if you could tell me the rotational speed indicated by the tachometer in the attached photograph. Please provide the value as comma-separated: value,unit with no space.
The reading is 750,rpm
